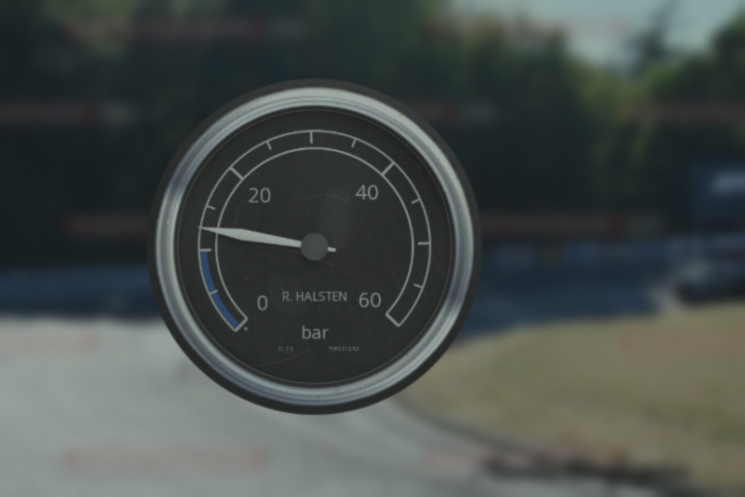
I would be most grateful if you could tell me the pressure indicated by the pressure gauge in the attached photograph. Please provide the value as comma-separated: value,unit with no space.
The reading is 12.5,bar
